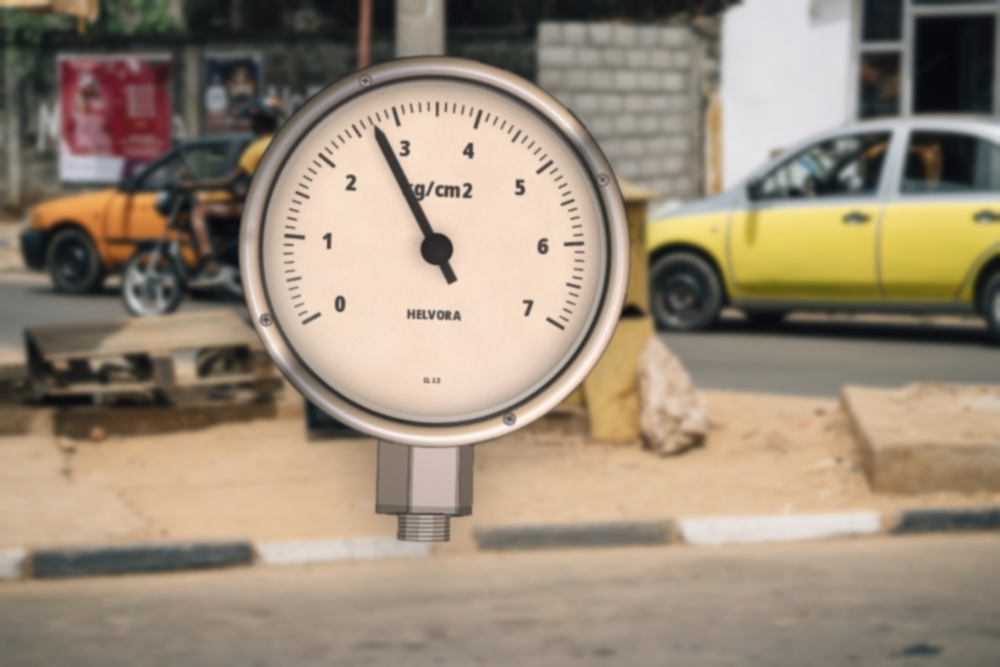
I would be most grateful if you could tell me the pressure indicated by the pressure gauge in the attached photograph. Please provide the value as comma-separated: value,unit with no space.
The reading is 2.7,kg/cm²
